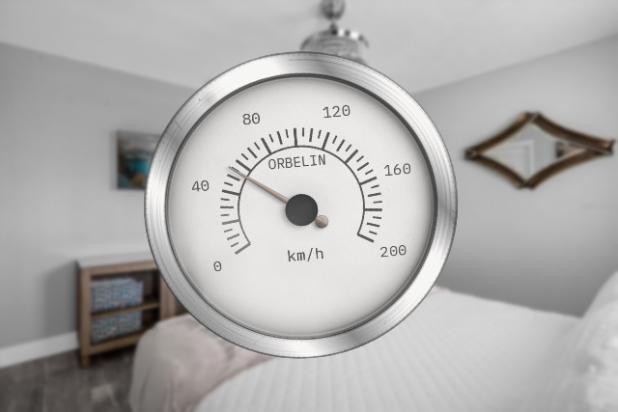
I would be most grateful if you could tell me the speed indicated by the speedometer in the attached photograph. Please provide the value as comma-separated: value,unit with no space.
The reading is 55,km/h
